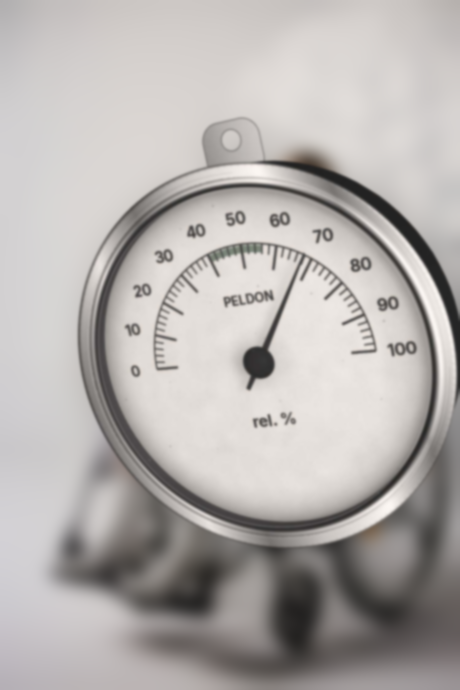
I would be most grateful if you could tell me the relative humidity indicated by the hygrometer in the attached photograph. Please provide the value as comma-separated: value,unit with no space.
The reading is 68,%
